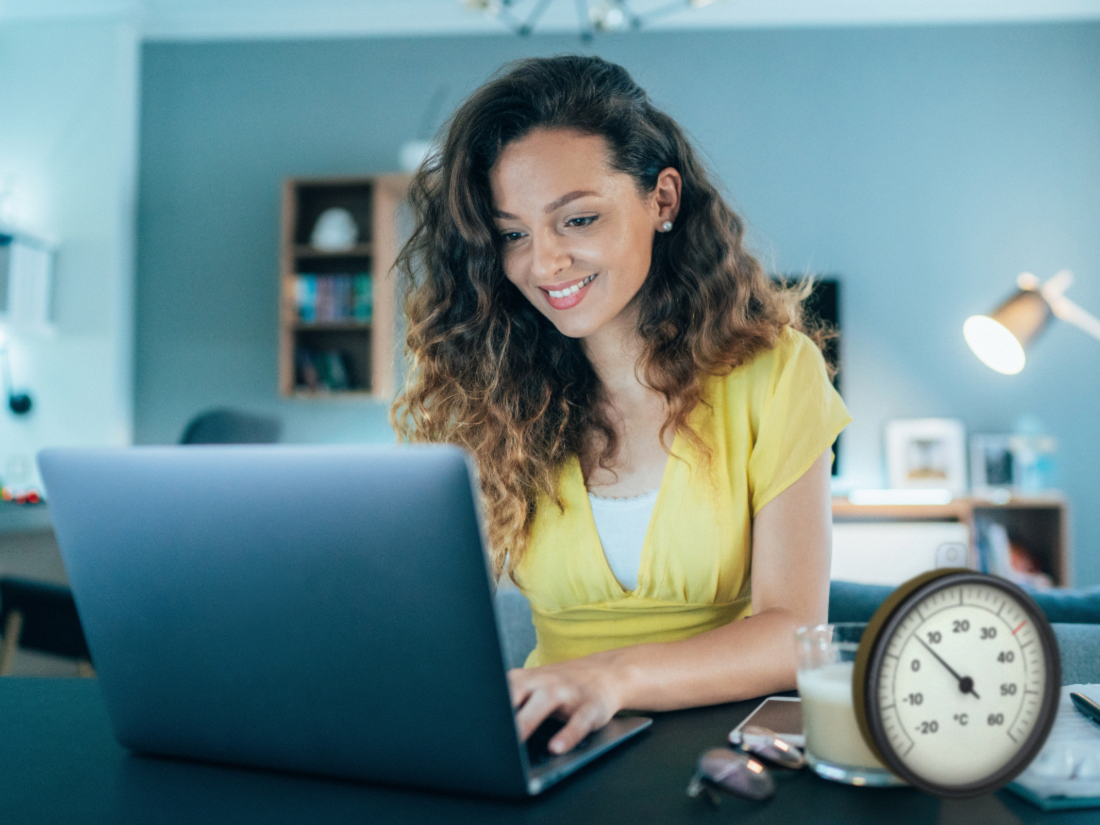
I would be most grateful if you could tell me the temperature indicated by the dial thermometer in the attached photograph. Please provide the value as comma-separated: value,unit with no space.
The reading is 6,°C
